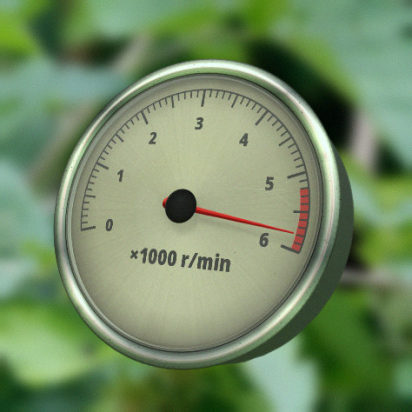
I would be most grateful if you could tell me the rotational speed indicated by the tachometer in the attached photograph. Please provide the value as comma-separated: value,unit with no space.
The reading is 5800,rpm
